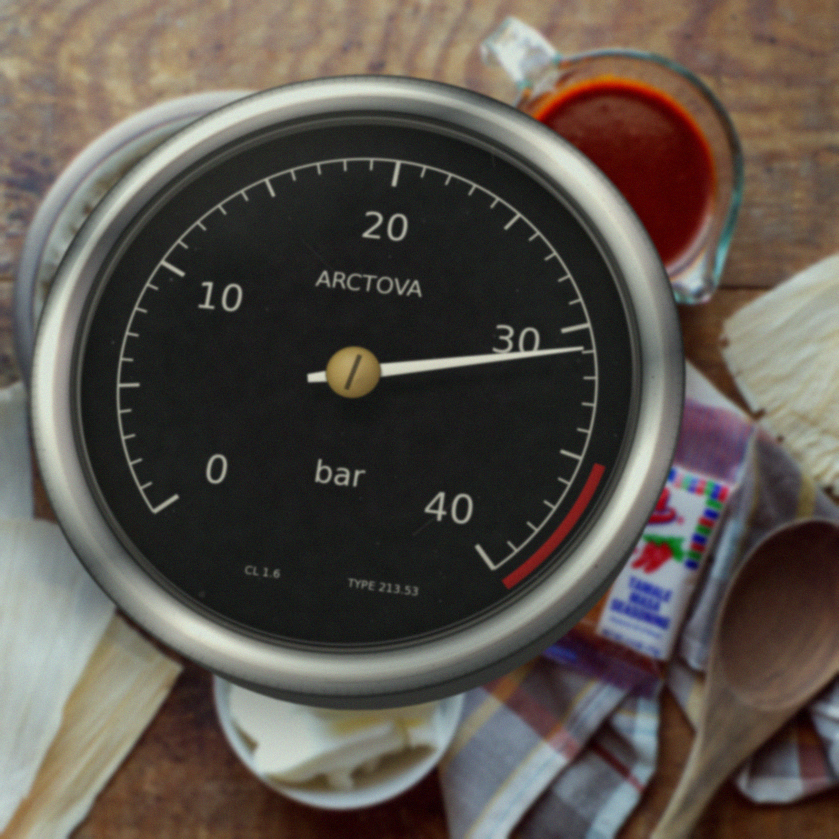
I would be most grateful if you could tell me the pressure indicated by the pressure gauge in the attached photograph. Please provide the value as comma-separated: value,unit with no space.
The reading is 31,bar
